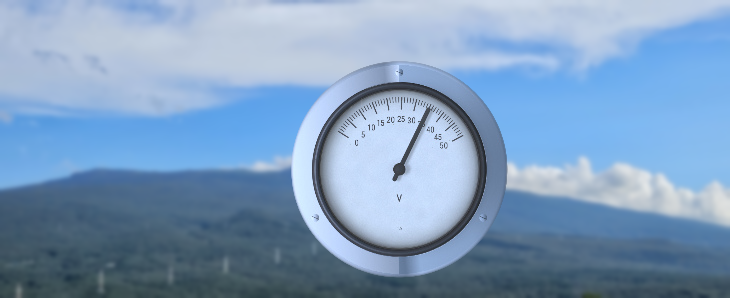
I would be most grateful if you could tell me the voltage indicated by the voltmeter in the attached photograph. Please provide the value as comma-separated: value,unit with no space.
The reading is 35,V
